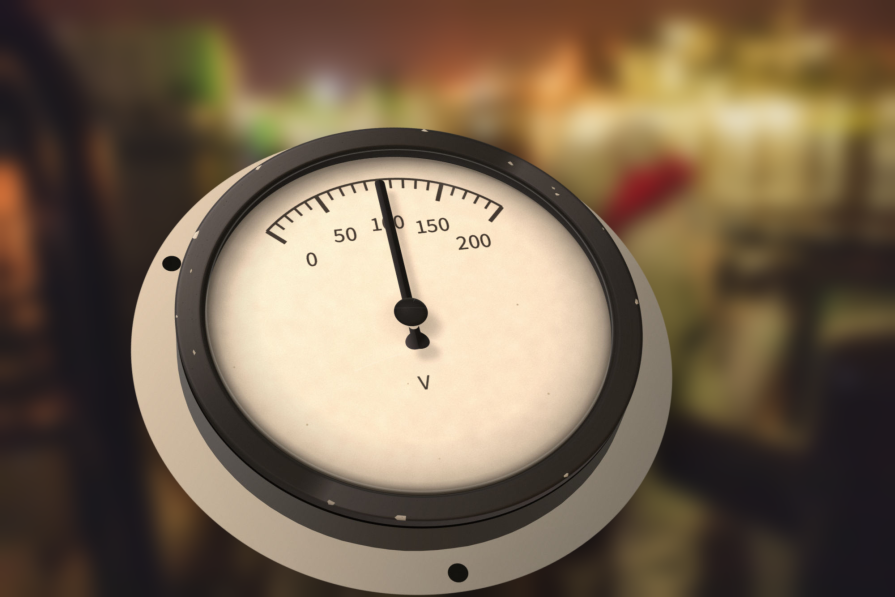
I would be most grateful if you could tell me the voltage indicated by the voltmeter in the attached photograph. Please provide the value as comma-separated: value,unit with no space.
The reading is 100,V
